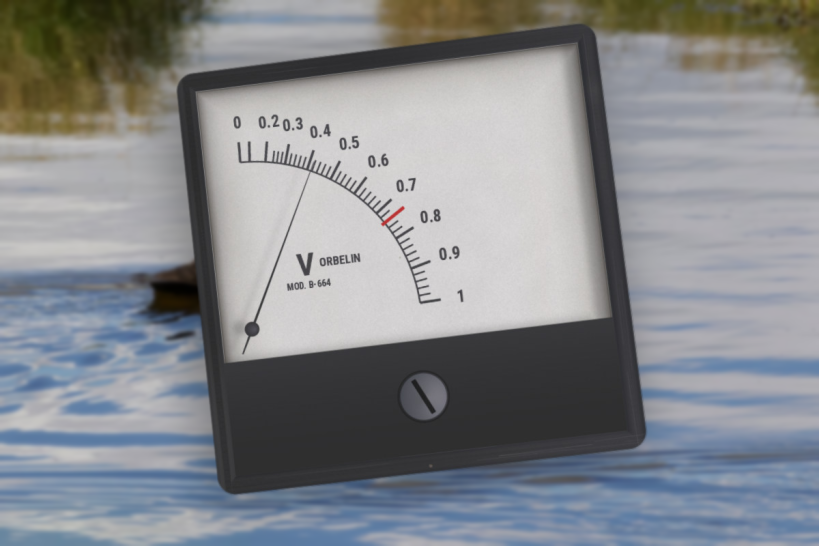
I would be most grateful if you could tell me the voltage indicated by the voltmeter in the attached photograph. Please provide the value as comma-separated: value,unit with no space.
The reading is 0.42,V
